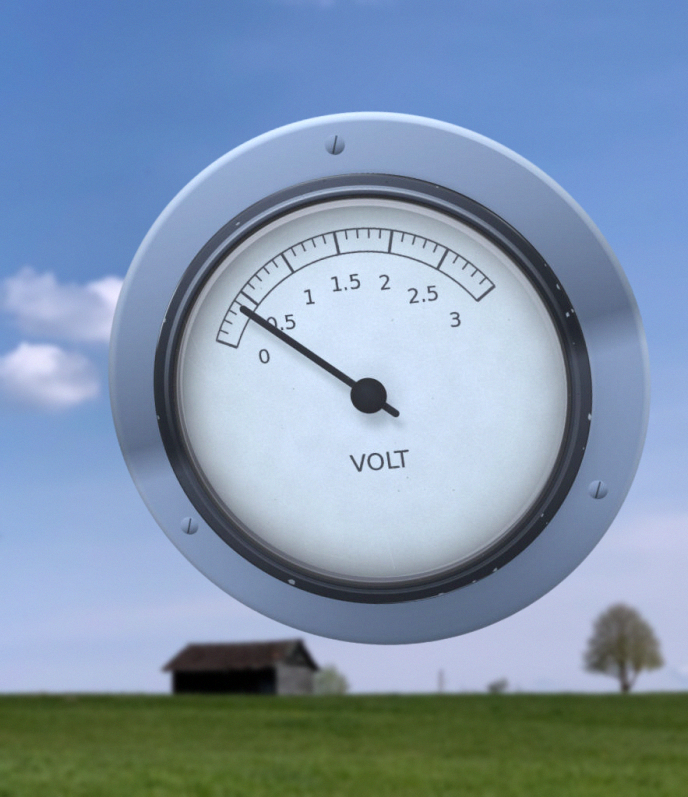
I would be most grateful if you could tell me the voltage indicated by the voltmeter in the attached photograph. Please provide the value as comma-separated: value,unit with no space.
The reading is 0.4,V
